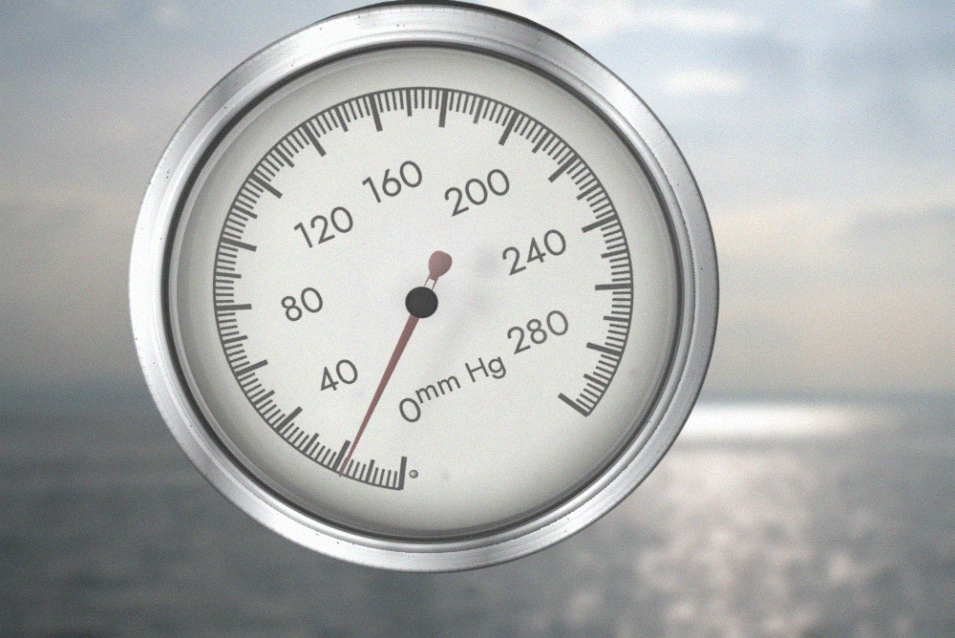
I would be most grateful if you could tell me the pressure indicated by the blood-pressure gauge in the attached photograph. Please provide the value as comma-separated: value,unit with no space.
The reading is 18,mmHg
